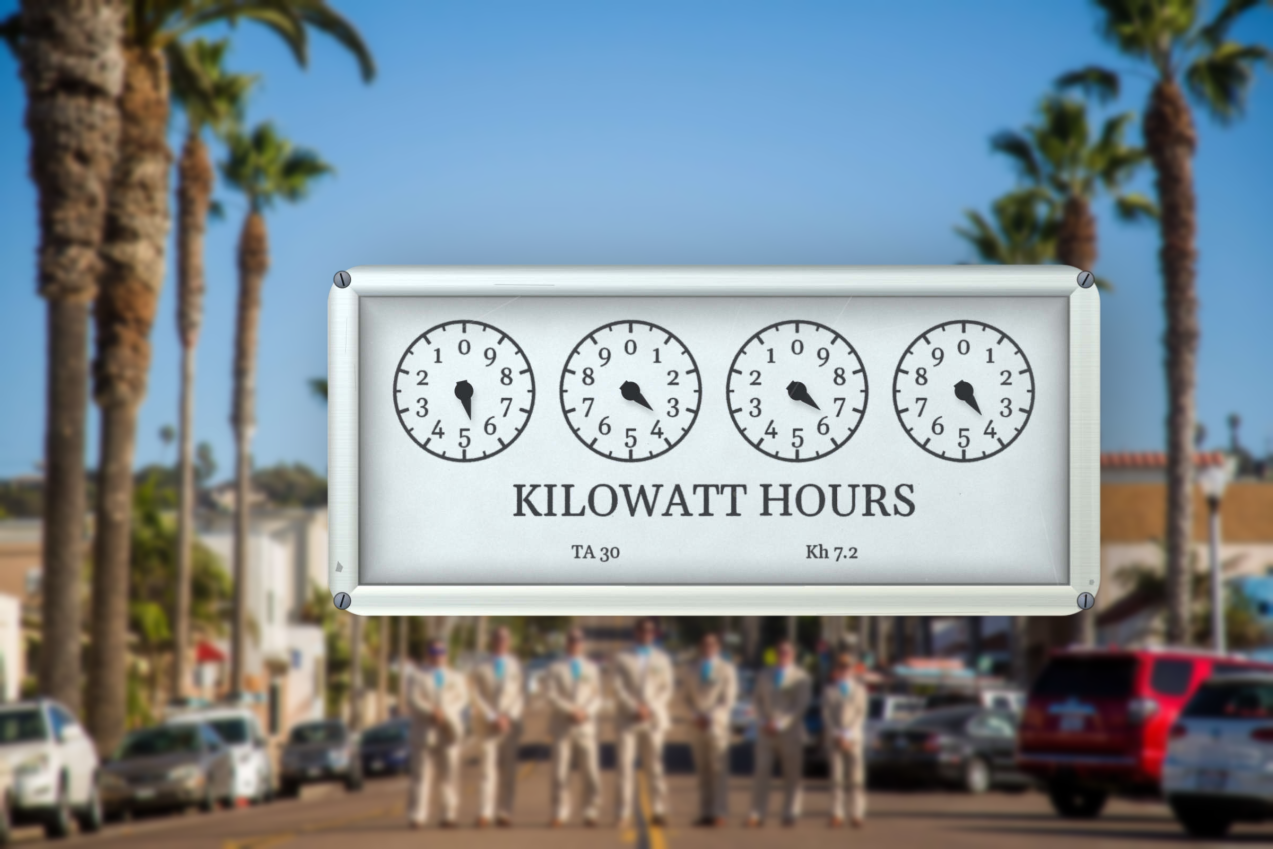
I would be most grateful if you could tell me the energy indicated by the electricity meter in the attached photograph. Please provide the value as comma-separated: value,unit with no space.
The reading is 5364,kWh
